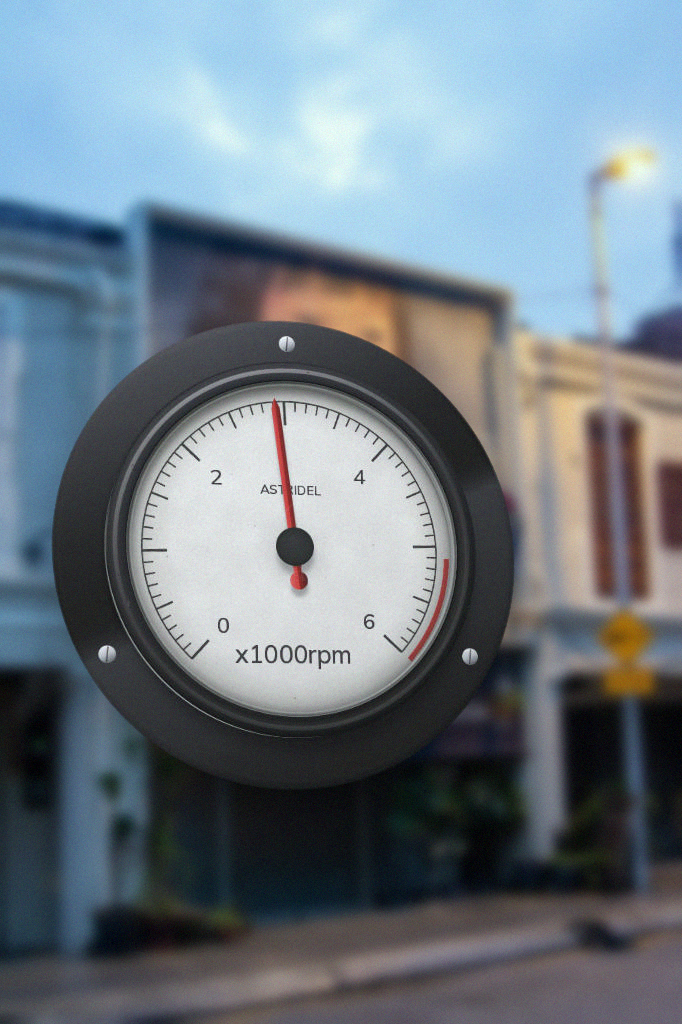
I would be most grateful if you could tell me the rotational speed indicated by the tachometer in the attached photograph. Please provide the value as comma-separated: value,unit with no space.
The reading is 2900,rpm
